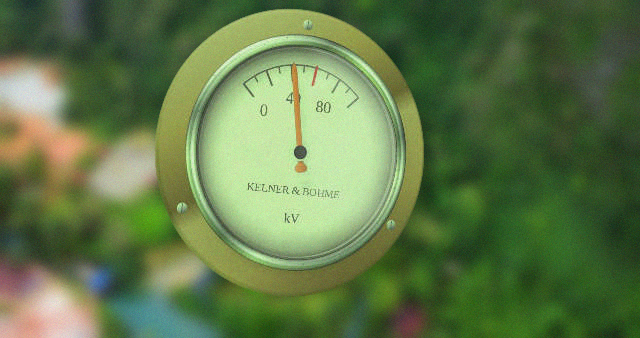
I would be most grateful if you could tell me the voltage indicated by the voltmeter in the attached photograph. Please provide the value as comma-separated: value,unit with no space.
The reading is 40,kV
